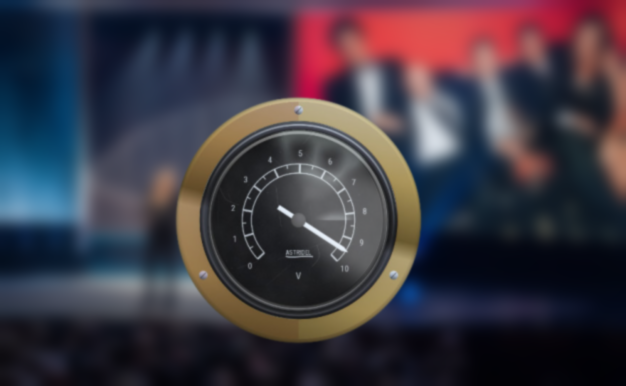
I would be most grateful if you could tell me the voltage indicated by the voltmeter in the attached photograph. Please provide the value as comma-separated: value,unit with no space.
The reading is 9.5,V
